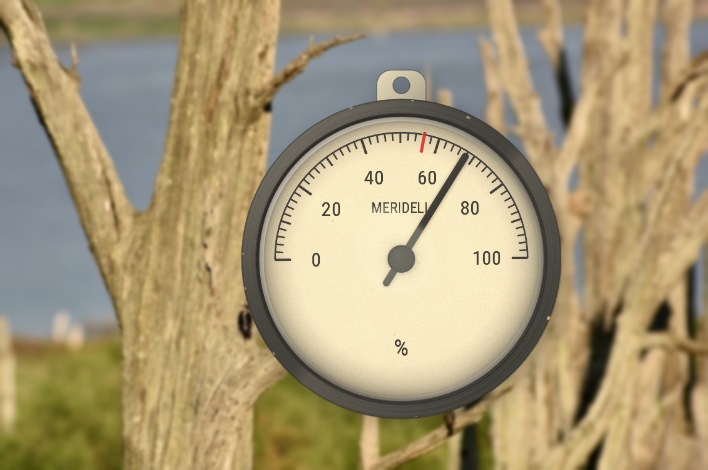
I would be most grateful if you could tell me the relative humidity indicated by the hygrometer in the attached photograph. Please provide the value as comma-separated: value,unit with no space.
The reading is 68,%
